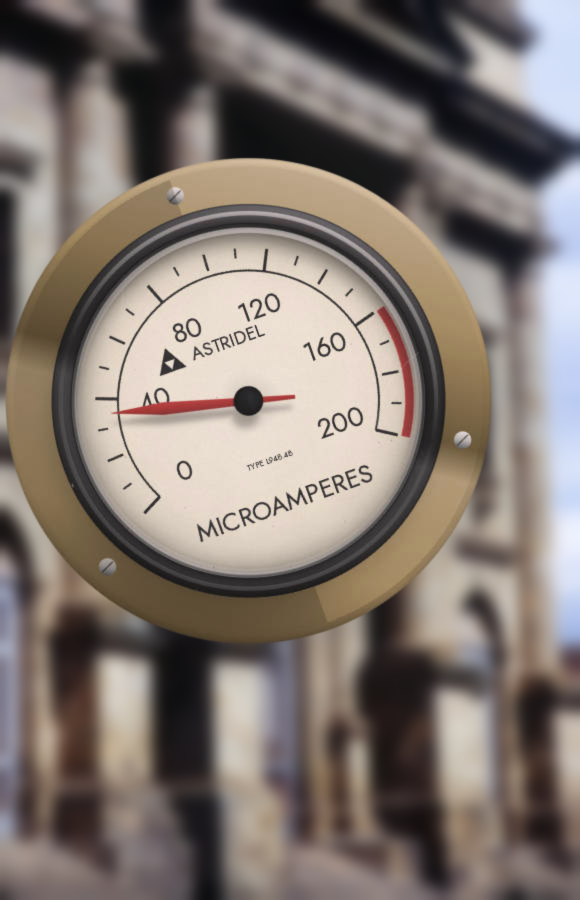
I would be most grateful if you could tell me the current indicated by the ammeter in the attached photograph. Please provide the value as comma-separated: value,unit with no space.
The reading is 35,µA
